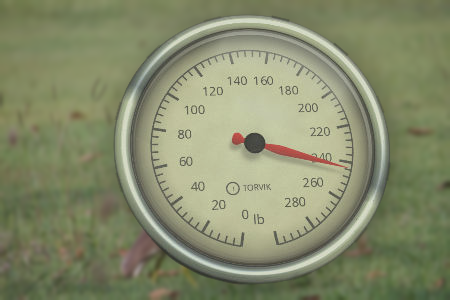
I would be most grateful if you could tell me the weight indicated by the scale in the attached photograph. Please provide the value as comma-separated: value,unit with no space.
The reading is 244,lb
